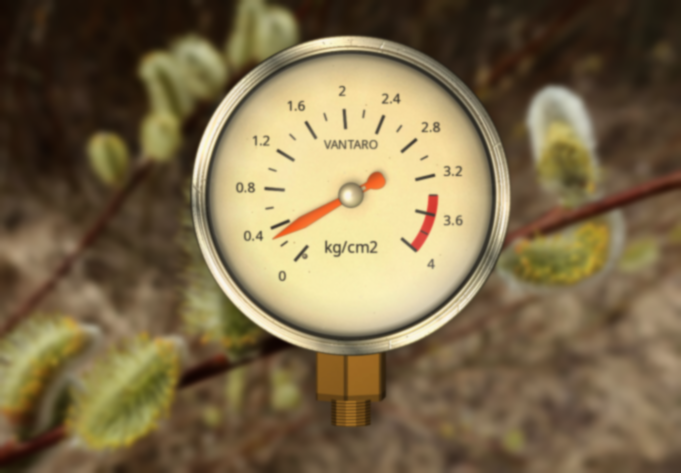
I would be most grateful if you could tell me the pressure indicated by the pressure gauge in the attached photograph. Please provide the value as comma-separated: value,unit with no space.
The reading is 0.3,kg/cm²
